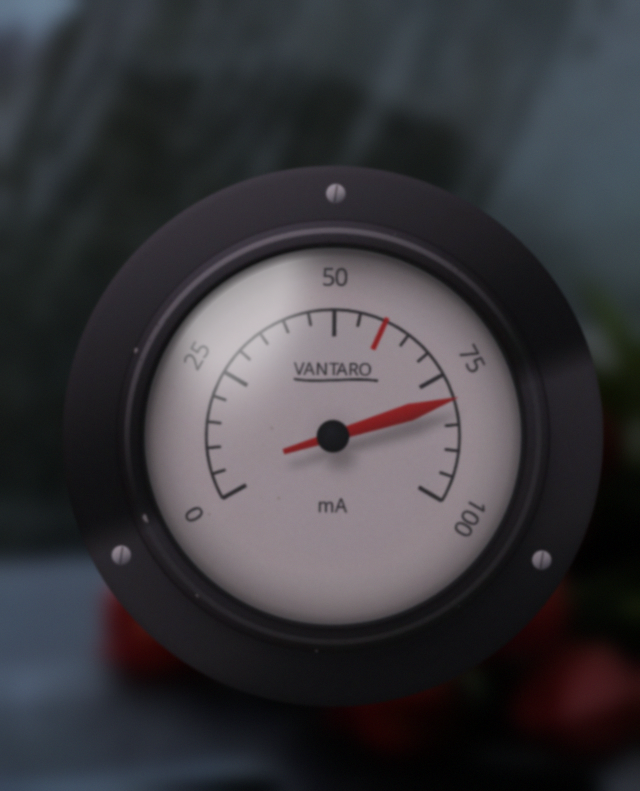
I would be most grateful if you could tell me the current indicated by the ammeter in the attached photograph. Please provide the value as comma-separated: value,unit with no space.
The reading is 80,mA
